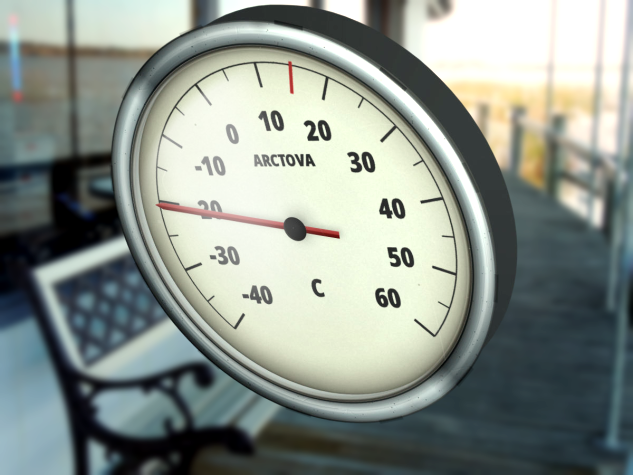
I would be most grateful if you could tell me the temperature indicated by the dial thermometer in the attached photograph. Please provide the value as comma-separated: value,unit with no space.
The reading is -20,°C
